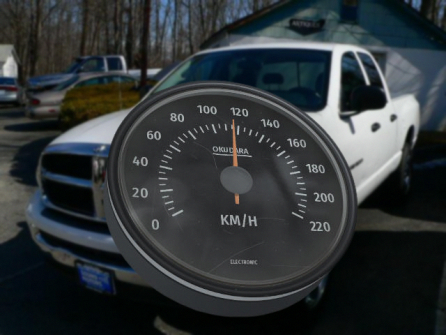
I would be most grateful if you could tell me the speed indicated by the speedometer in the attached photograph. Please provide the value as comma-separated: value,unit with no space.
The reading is 115,km/h
